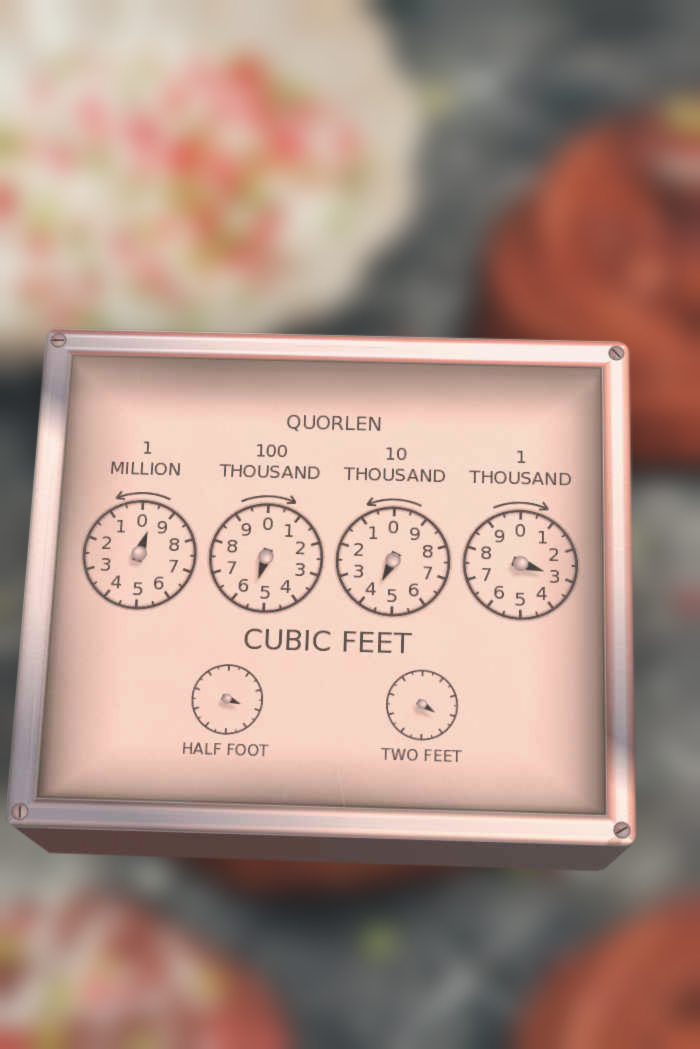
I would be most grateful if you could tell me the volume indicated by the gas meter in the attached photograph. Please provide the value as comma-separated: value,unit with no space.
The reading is 954300,ft³
